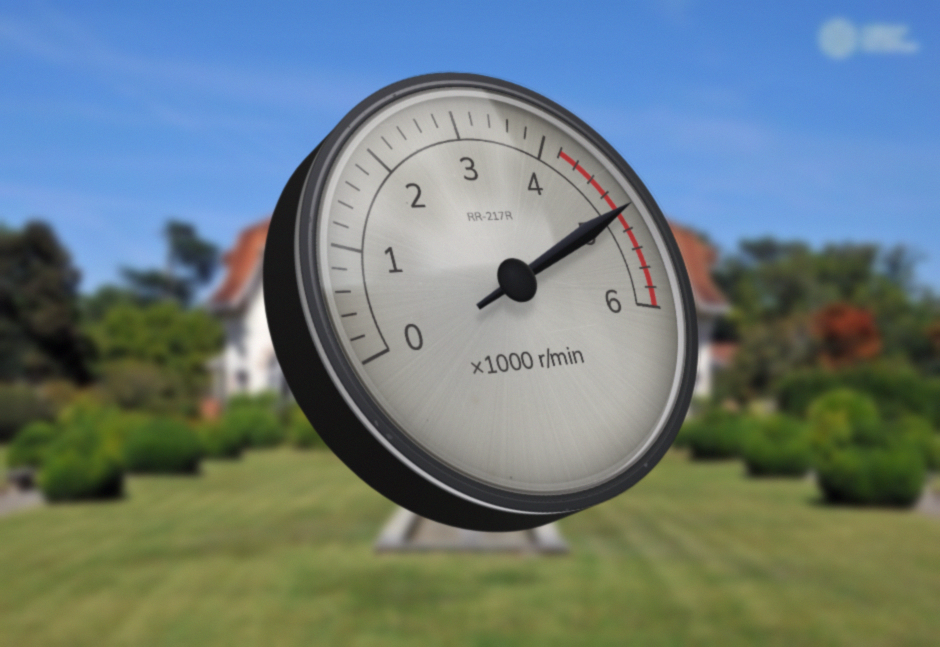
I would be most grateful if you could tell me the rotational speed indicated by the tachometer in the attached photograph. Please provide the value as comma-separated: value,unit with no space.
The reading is 5000,rpm
